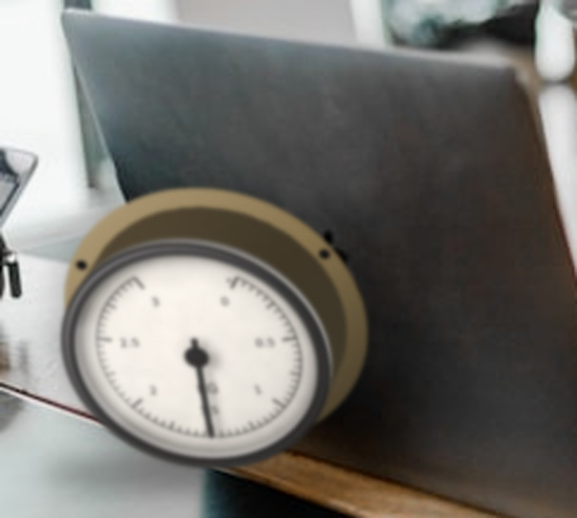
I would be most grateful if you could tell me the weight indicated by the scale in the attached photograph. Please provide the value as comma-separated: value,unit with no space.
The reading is 1.5,kg
